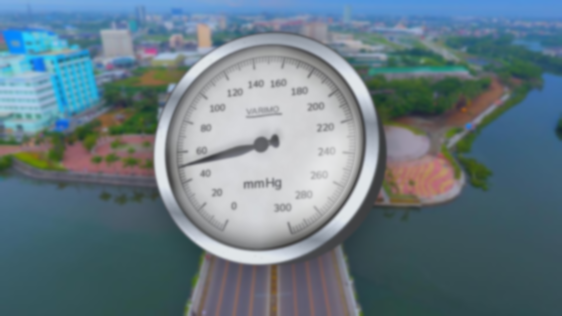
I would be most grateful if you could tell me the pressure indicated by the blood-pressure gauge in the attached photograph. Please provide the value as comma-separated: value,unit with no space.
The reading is 50,mmHg
